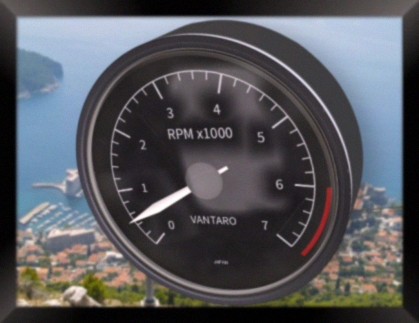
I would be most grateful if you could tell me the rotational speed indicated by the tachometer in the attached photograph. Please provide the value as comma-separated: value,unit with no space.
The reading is 500,rpm
